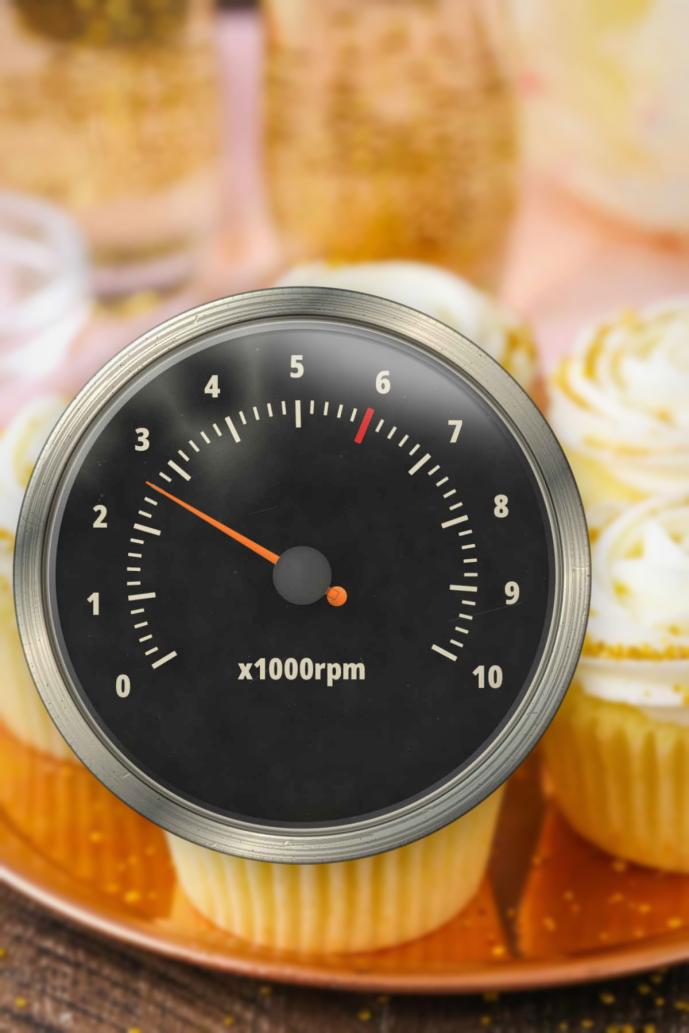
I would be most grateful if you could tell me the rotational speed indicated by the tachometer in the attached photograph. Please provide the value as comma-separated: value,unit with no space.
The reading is 2600,rpm
